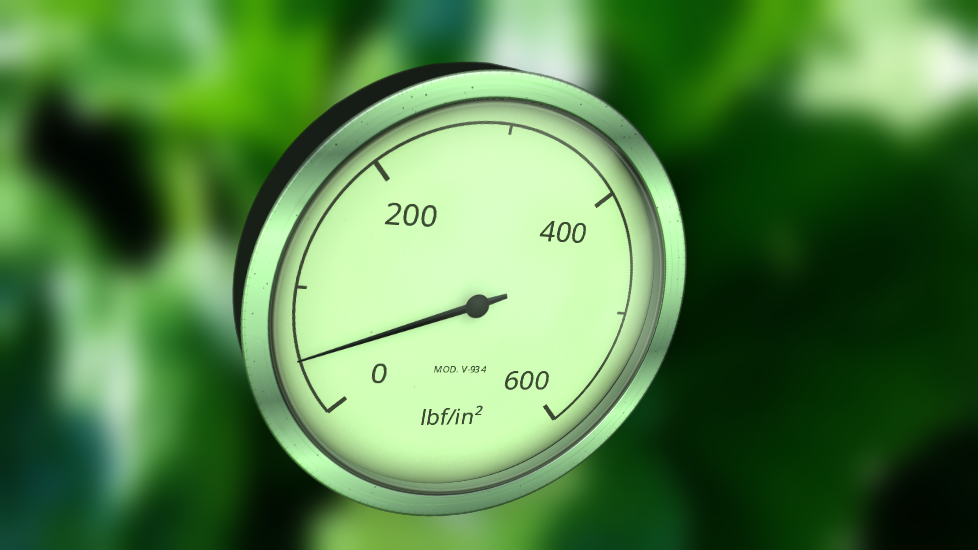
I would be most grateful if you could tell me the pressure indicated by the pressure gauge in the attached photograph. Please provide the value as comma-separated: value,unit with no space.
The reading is 50,psi
